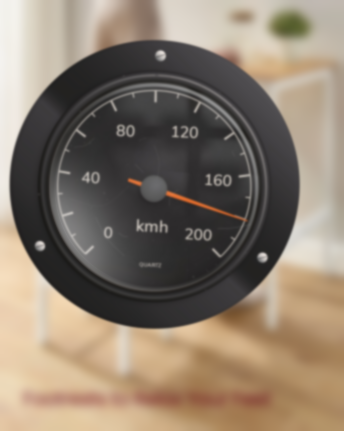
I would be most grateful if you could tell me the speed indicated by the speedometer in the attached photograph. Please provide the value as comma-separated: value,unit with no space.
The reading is 180,km/h
